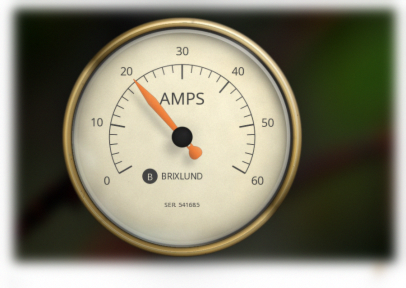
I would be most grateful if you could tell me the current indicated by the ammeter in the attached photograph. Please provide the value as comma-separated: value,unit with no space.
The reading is 20,A
